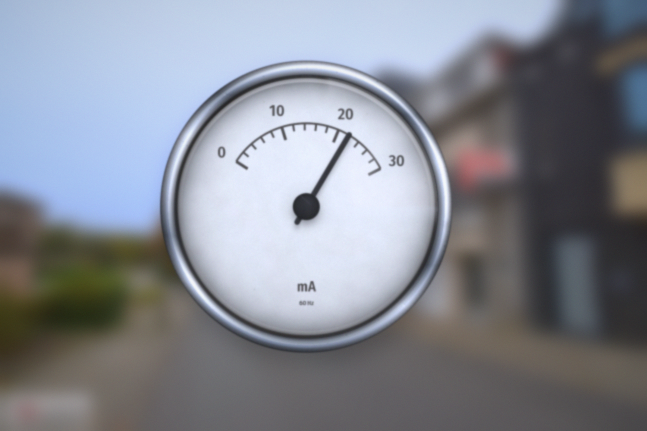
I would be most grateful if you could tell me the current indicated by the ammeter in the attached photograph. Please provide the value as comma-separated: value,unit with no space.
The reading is 22,mA
